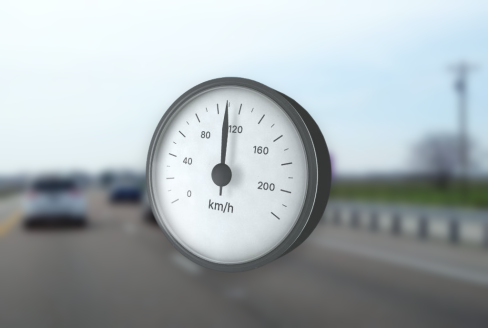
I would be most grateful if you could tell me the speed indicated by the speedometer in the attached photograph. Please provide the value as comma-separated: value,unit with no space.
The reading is 110,km/h
